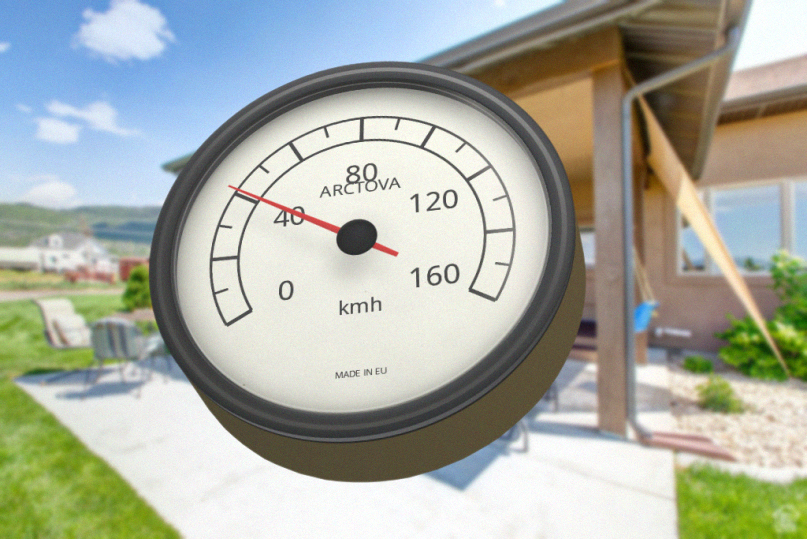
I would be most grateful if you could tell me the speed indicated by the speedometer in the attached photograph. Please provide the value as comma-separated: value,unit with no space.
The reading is 40,km/h
